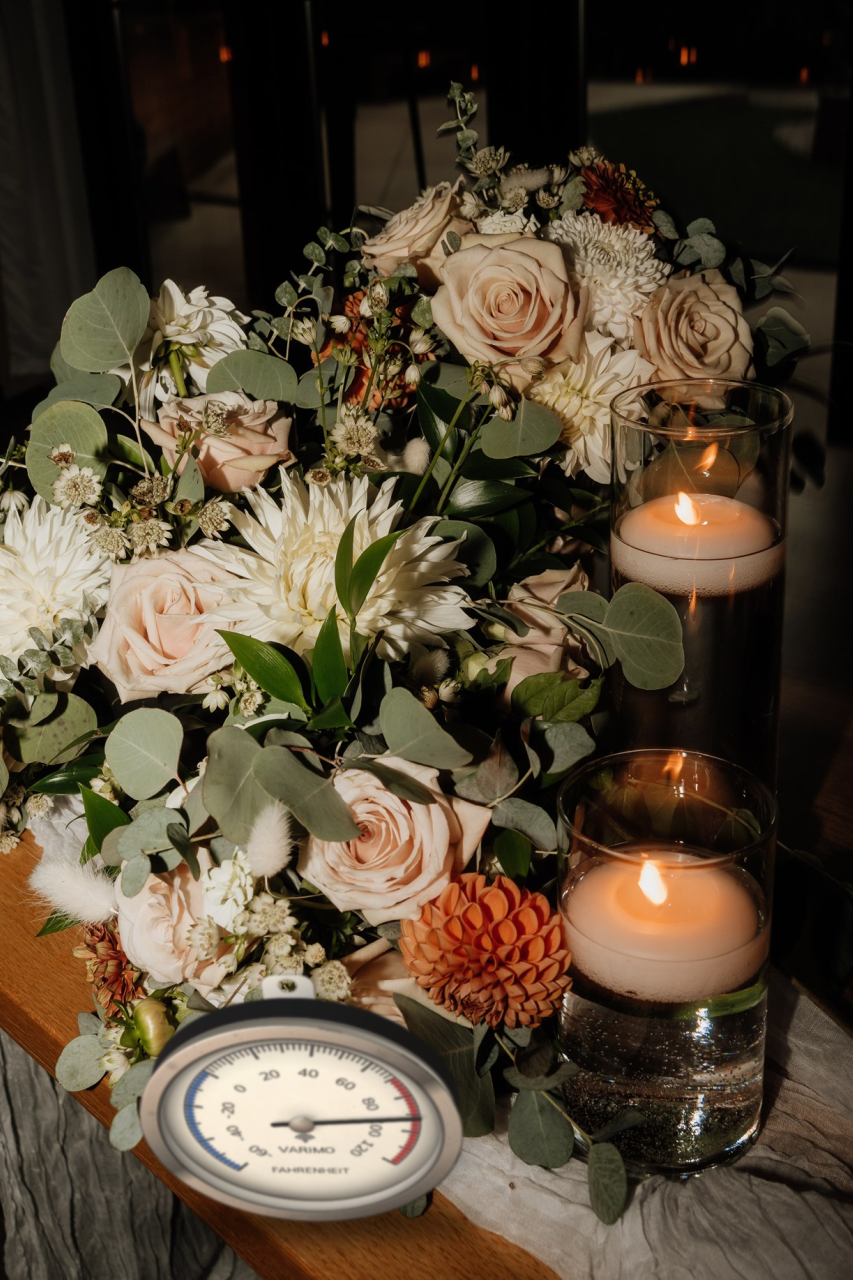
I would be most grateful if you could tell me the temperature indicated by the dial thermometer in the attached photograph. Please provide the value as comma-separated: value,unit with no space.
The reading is 90,°F
